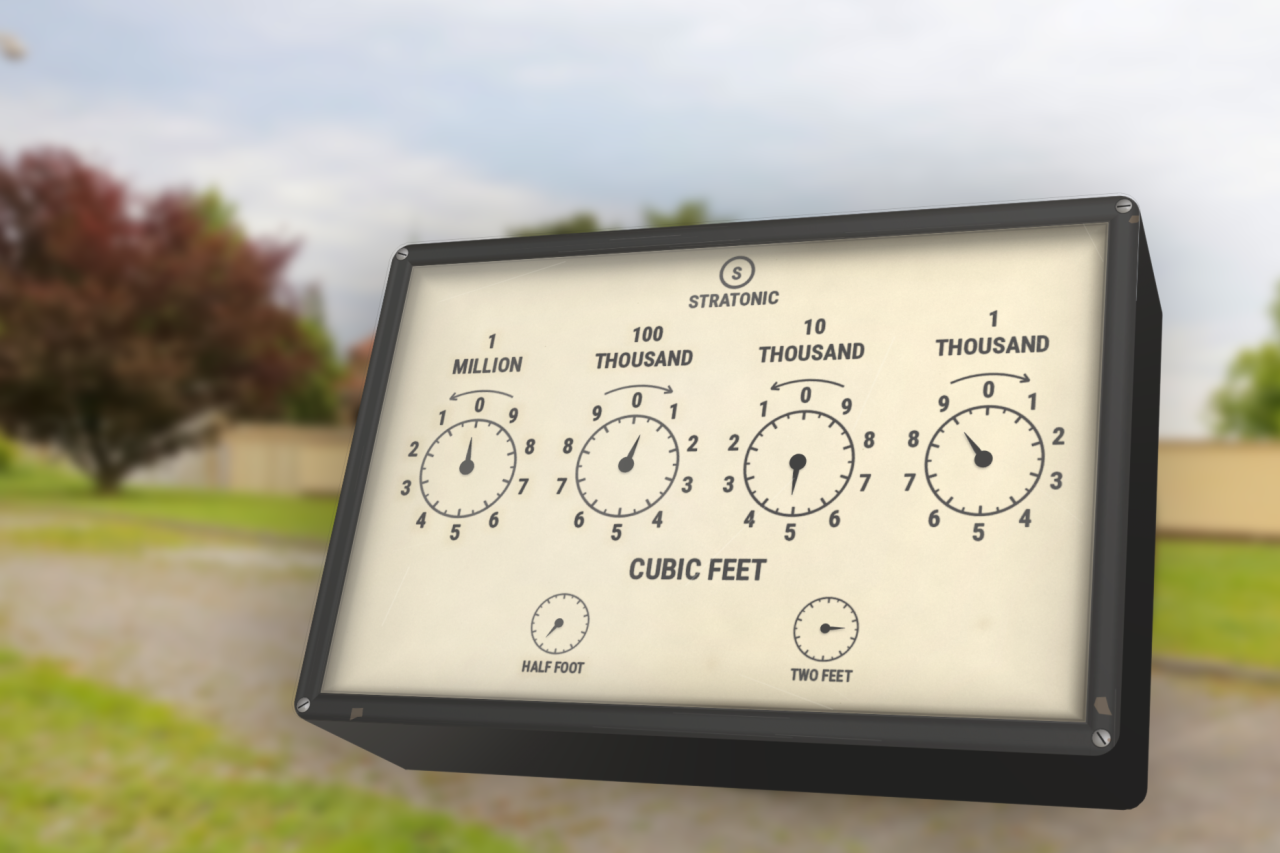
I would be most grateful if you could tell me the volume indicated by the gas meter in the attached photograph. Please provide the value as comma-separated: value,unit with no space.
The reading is 4900,ft³
